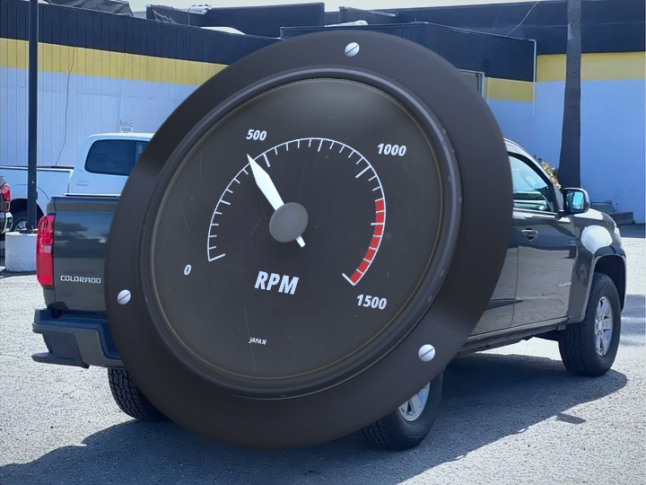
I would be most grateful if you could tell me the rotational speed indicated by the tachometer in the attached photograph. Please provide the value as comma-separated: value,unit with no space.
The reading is 450,rpm
